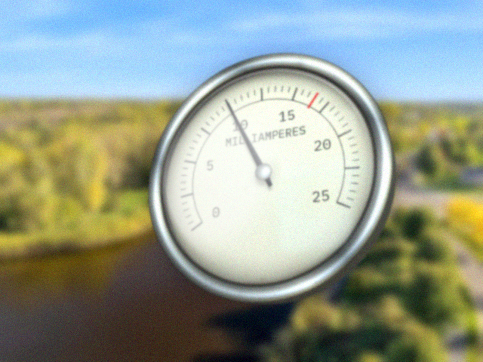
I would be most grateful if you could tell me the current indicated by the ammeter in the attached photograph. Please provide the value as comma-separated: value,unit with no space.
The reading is 10,mA
